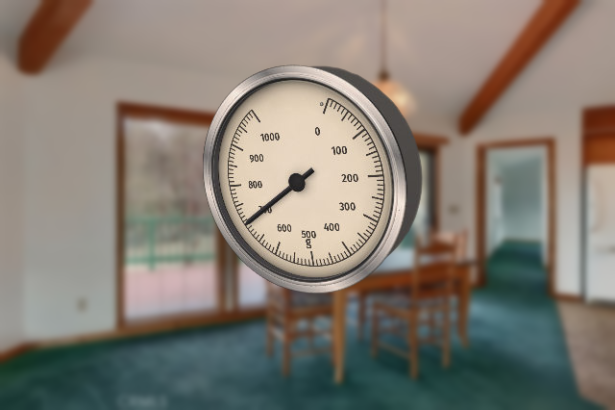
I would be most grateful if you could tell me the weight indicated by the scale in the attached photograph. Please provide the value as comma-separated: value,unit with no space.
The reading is 700,g
